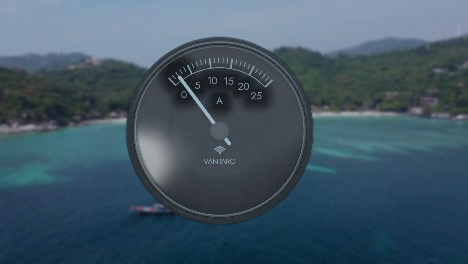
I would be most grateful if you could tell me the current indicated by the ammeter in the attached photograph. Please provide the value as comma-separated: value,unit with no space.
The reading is 2,A
